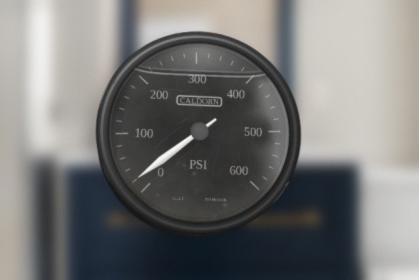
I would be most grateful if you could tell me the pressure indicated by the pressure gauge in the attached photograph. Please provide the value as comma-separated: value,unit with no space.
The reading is 20,psi
